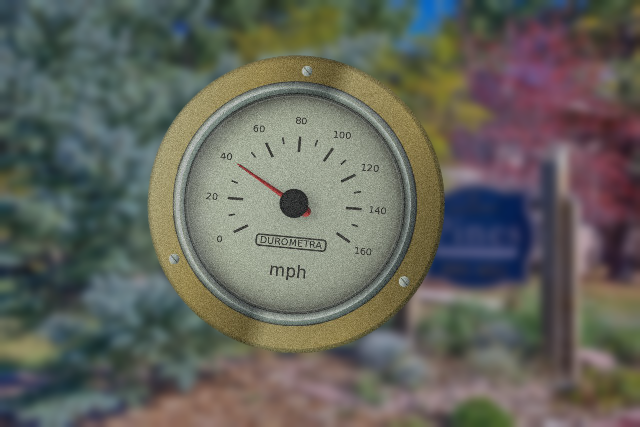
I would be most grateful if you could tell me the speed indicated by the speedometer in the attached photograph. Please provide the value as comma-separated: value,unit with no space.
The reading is 40,mph
